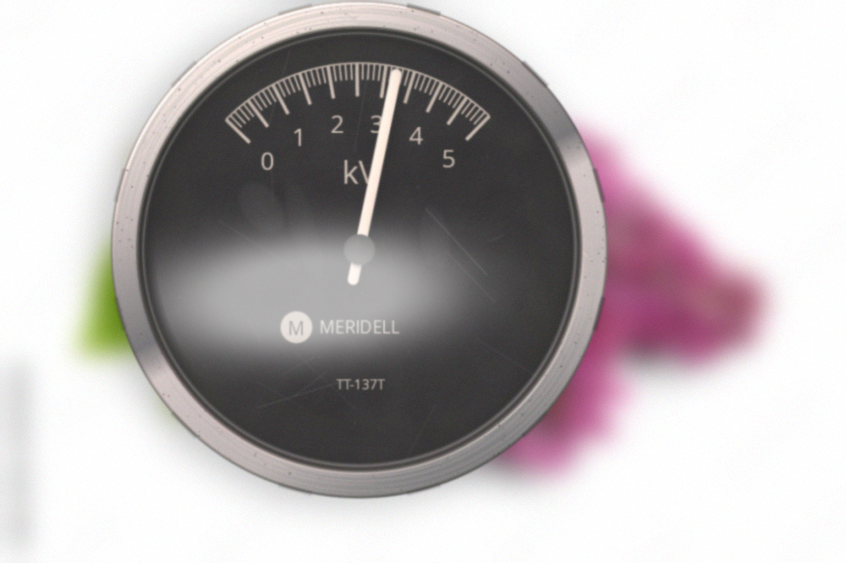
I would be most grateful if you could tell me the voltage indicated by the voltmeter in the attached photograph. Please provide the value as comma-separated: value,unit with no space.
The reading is 3.2,kV
